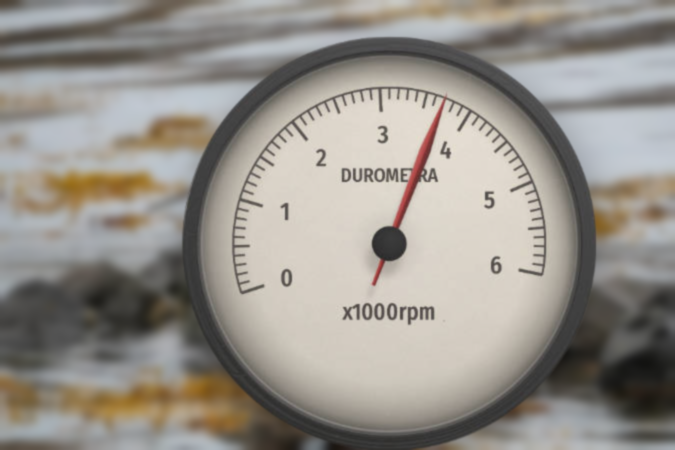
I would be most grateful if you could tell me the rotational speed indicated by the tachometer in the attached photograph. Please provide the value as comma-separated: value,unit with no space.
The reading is 3700,rpm
